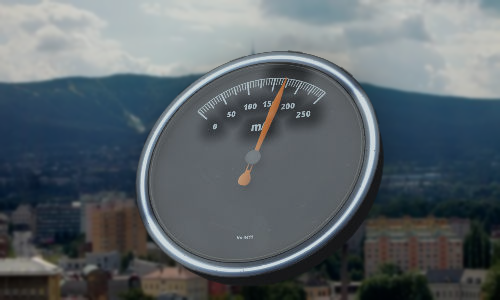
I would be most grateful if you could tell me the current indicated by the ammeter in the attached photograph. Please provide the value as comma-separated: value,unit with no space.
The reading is 175,mA
